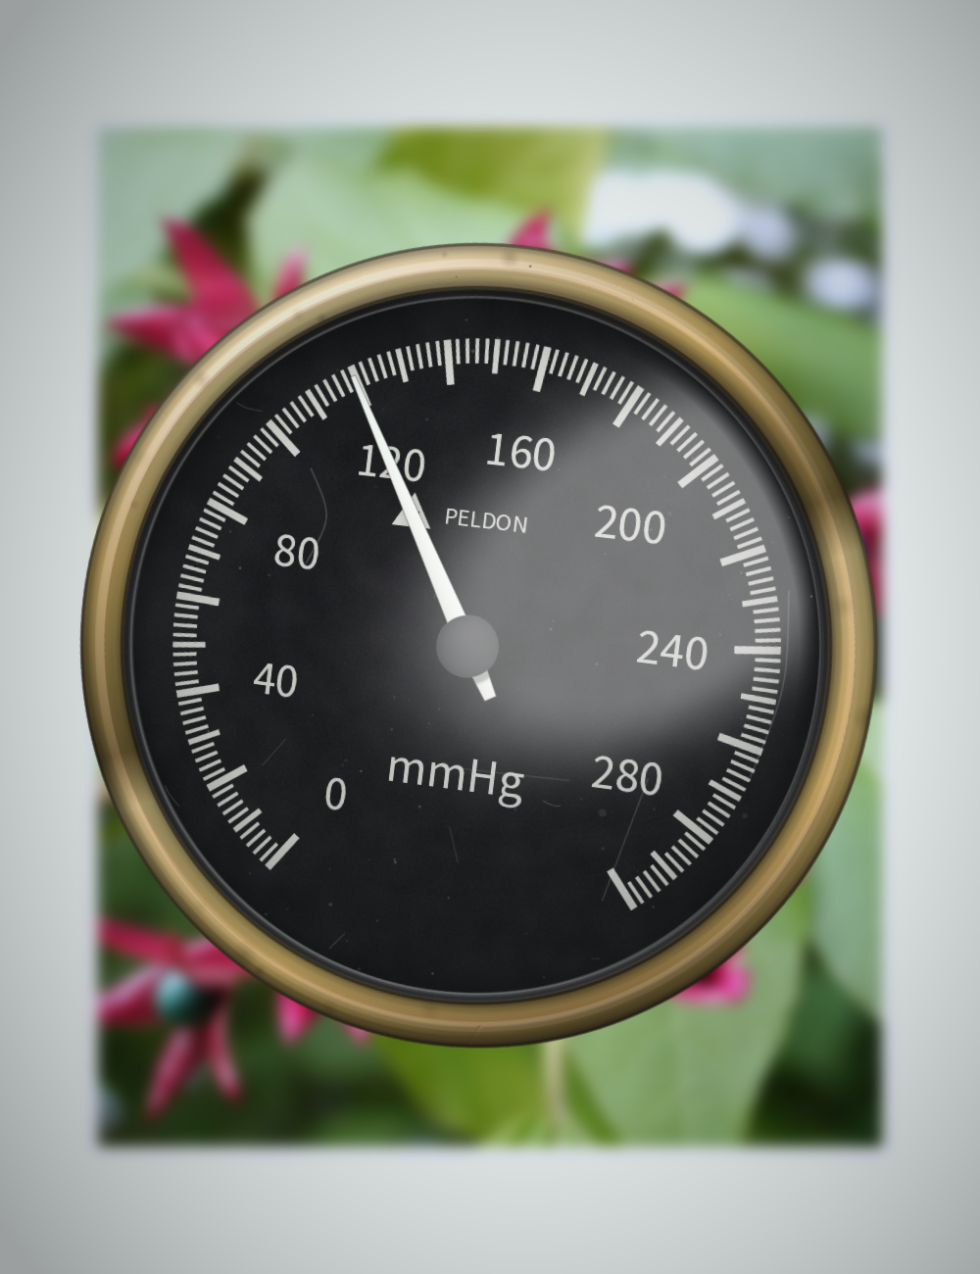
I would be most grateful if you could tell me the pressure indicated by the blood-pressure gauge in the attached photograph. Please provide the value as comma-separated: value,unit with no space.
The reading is 120,mmHg
